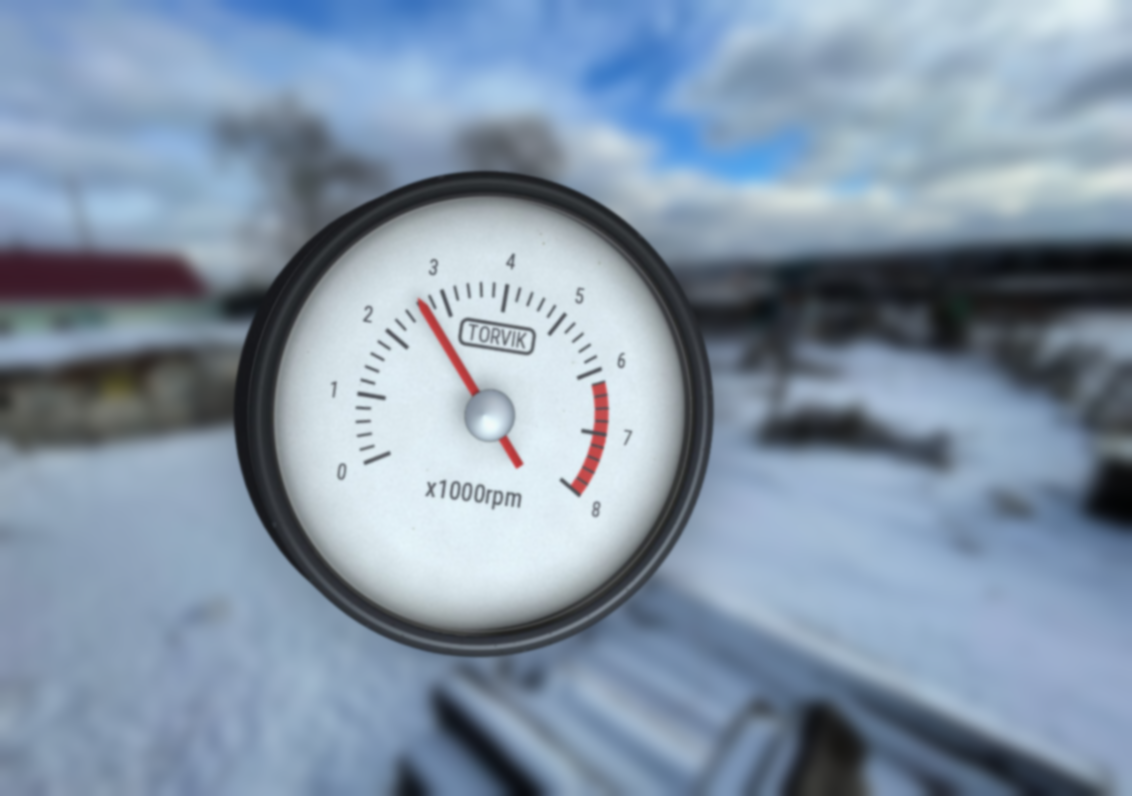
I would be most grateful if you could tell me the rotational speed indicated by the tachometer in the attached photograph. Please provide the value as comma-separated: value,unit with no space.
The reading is 2600,rpm
